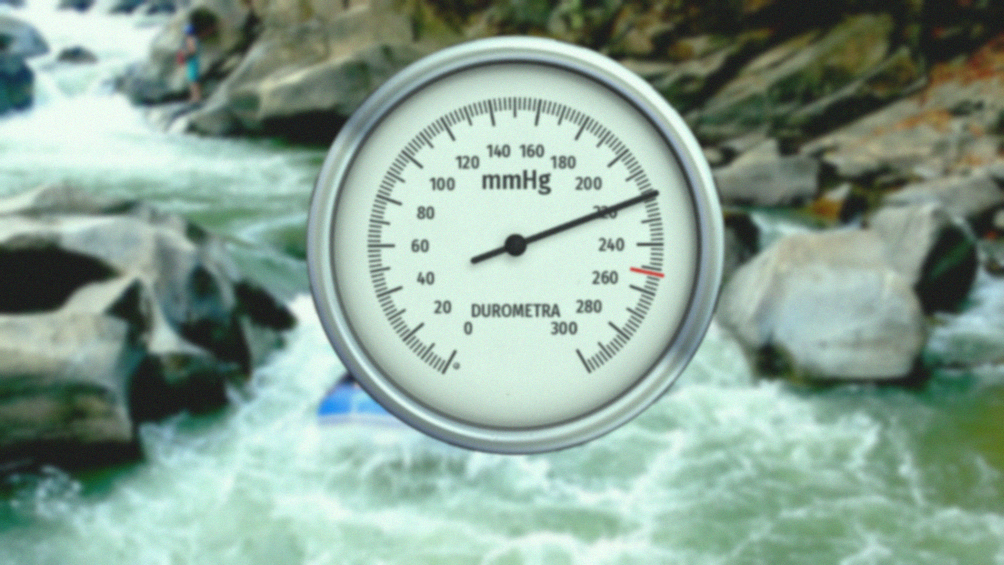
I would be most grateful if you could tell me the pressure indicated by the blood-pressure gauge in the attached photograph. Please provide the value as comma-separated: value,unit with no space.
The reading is 220,mmHg
